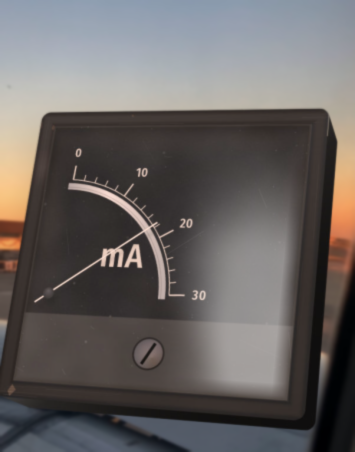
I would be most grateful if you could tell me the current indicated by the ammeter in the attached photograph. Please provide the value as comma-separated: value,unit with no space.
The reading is 18,mA
